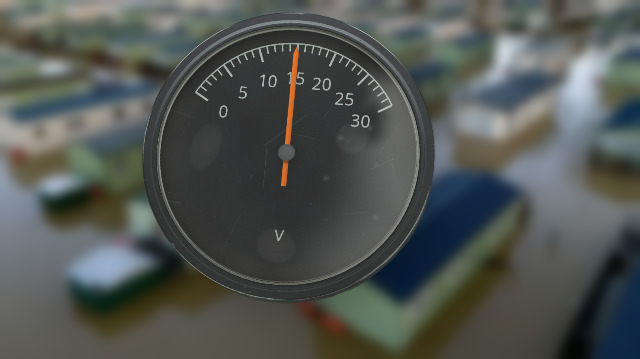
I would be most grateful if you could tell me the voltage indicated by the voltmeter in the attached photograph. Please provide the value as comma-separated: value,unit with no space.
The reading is 15,V
